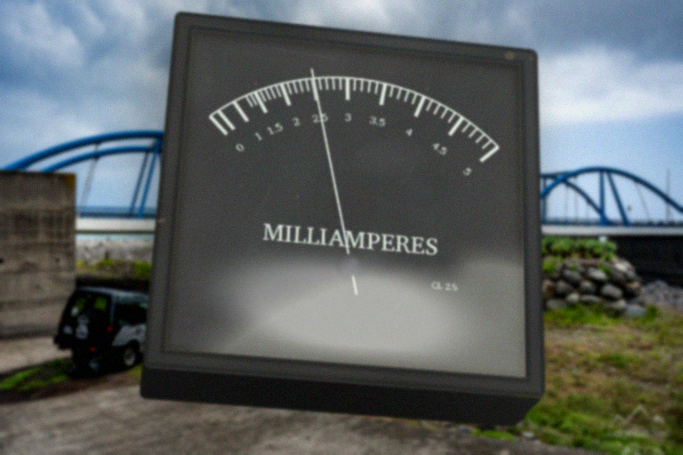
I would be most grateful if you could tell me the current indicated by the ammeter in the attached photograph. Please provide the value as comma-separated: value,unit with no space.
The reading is 2.5,mA
